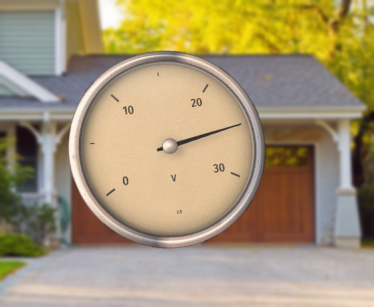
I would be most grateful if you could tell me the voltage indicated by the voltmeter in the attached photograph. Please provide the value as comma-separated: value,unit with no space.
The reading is 25,V
